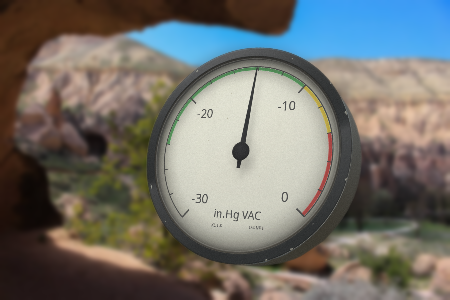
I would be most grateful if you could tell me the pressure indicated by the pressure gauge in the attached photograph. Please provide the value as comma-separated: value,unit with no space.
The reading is -14,inHg
